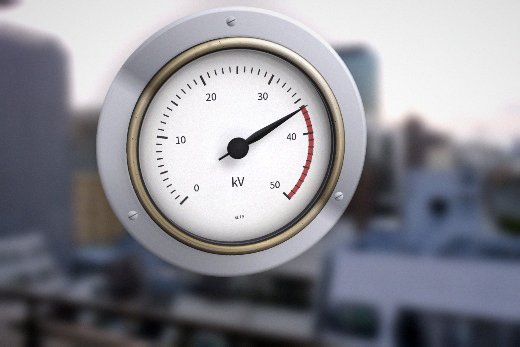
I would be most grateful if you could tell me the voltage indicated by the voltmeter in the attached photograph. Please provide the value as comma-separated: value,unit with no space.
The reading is 36,kV
